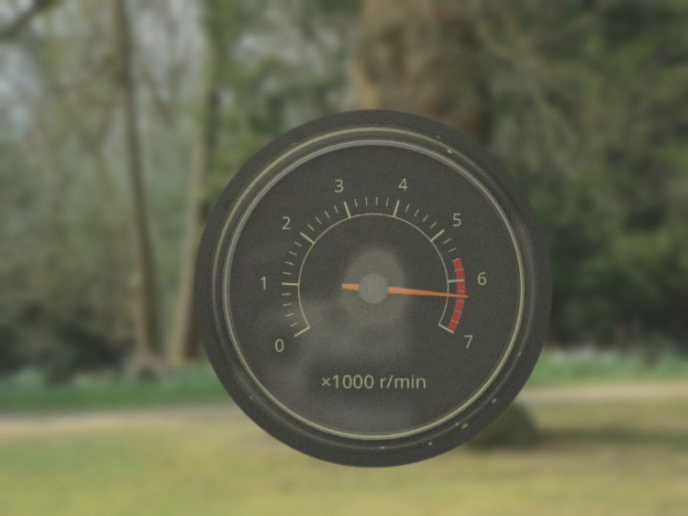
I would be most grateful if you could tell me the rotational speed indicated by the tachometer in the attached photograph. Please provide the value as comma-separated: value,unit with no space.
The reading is 6300,rpm
